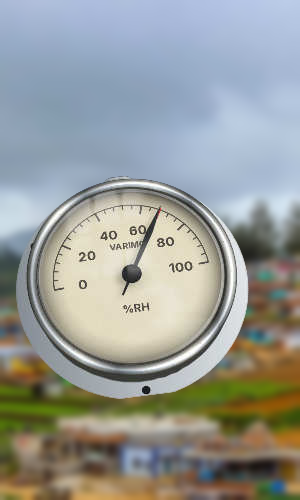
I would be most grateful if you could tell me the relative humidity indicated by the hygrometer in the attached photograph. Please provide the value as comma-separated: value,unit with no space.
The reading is 68,%
